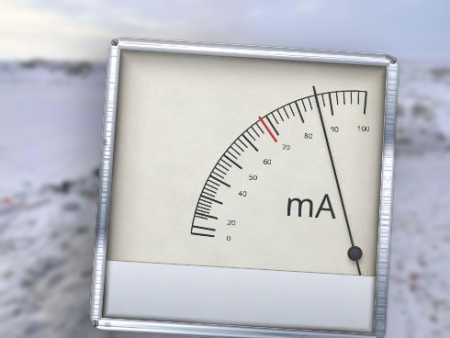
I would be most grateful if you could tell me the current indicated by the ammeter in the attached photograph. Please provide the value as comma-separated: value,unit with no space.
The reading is 86,mA
